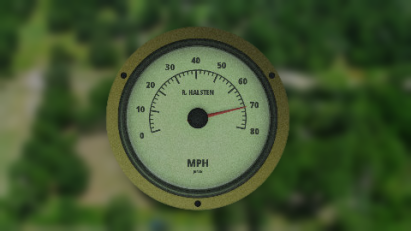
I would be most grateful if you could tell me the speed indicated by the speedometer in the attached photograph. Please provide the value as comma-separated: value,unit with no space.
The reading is 70,mph
